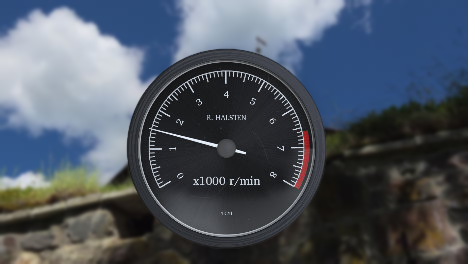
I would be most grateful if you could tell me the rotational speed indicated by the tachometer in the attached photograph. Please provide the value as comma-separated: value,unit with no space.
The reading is 1500,rpm
